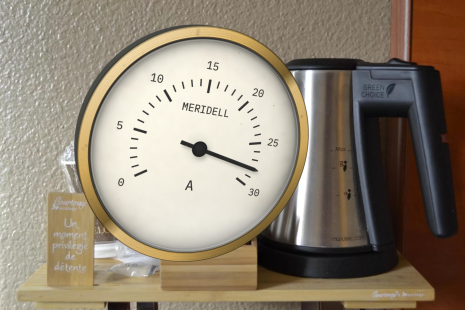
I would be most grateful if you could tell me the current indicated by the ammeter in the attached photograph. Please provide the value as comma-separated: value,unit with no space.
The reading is 28,A
